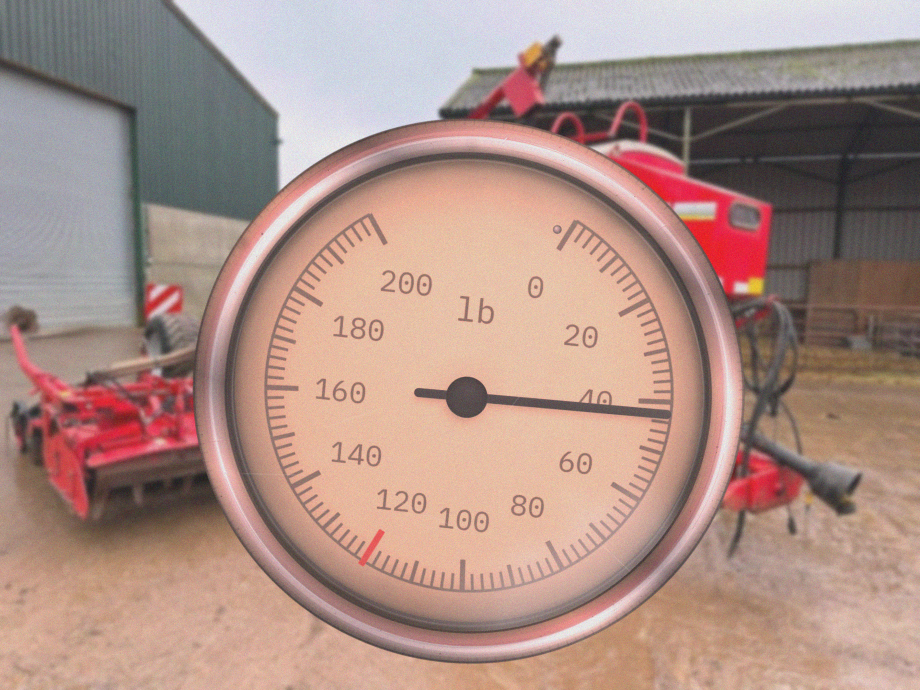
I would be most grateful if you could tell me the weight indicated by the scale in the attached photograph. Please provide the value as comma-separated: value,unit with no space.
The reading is 42,lb
